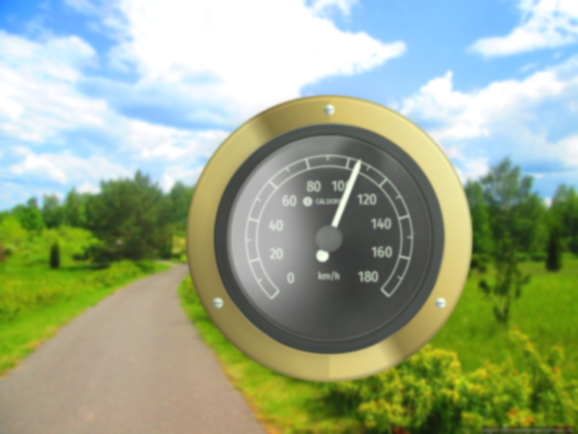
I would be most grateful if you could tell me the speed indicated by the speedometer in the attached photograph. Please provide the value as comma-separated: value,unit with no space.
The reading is 105,km/h
